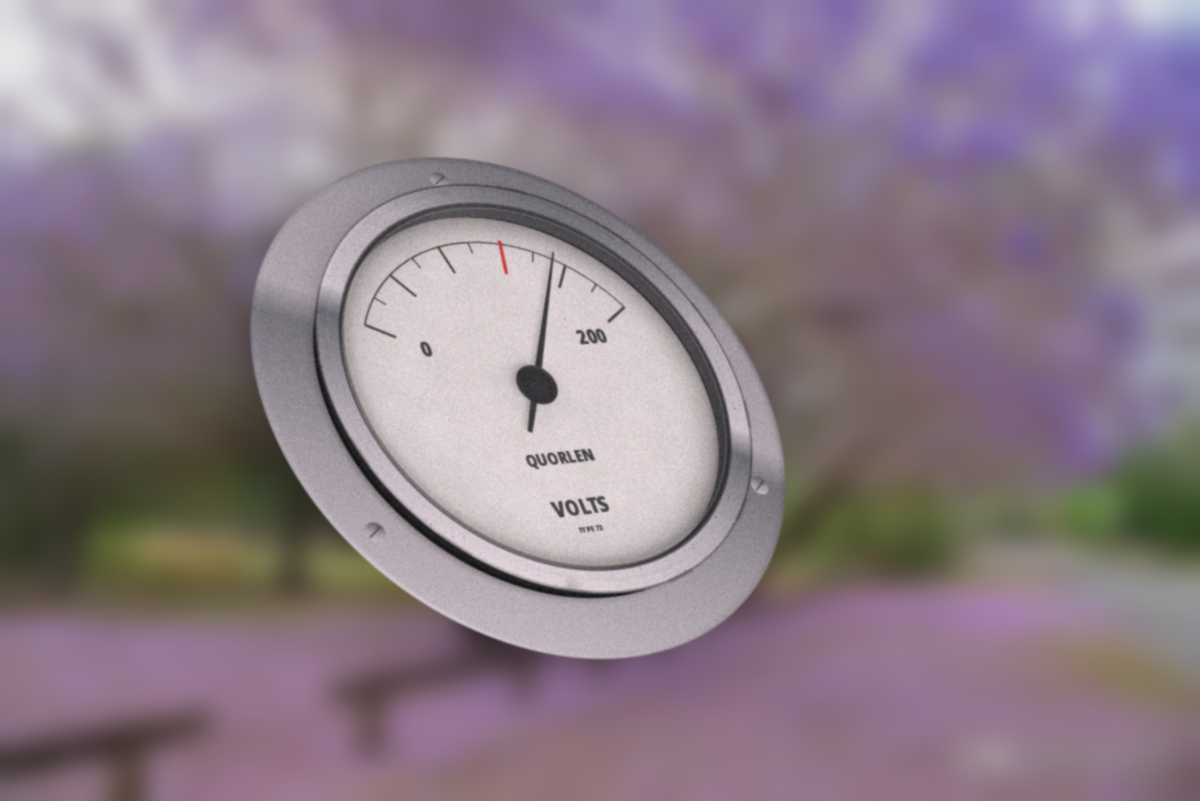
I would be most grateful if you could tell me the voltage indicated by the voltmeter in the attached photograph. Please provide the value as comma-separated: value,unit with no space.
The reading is 150,V
